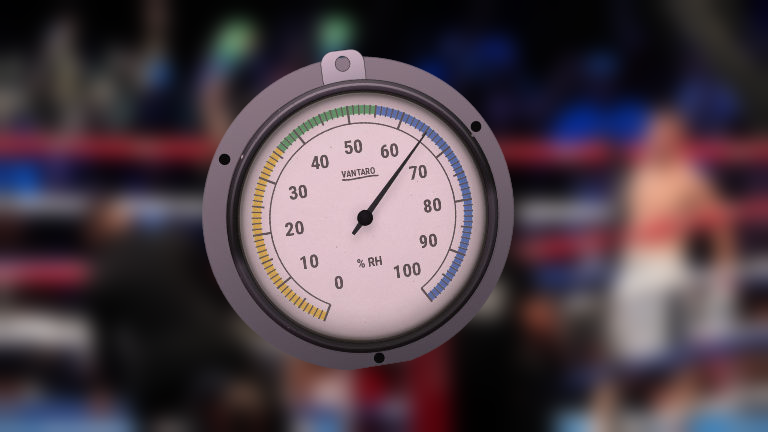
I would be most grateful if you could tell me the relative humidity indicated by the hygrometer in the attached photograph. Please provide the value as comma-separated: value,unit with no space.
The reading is 65,%
